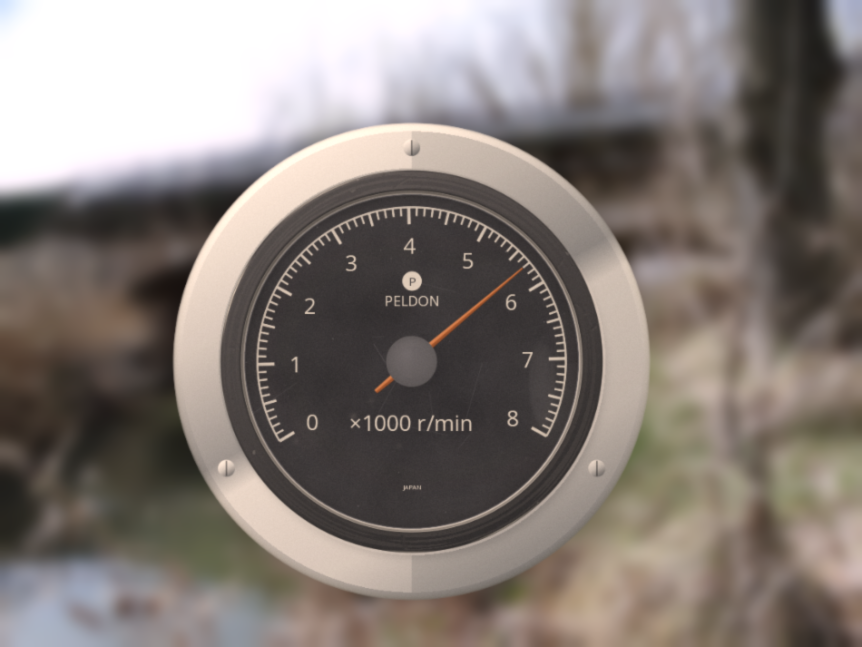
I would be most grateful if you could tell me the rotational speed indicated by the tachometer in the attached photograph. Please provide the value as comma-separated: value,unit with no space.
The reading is 5700,rpm
